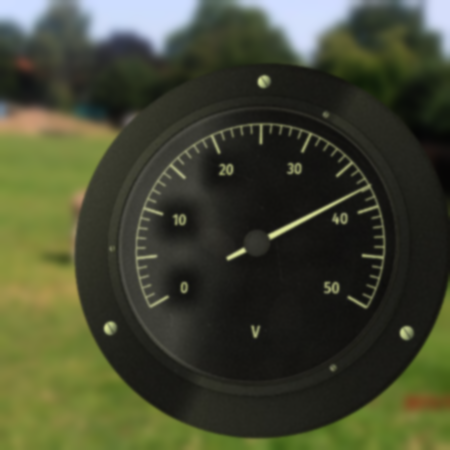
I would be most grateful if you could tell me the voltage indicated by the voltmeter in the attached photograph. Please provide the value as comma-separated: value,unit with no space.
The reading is 38,V
